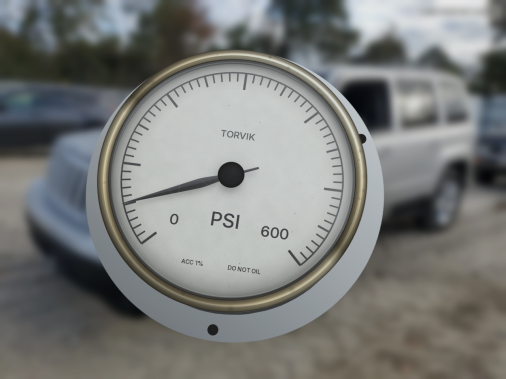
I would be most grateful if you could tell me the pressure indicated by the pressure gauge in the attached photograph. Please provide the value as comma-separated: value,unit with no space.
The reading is 50,psi
